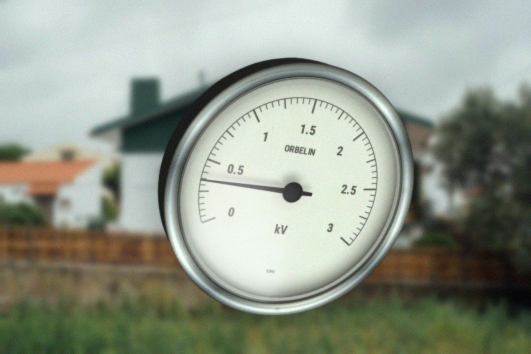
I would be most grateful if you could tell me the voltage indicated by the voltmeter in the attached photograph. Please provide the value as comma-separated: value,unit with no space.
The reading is 0.35,kV
